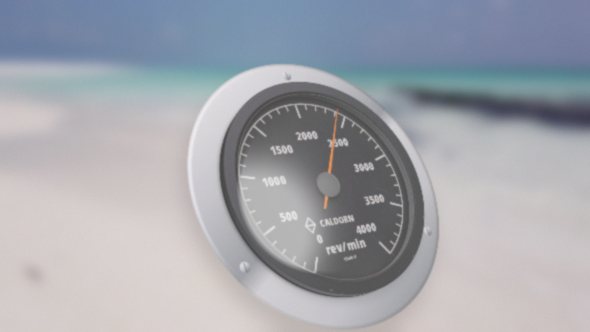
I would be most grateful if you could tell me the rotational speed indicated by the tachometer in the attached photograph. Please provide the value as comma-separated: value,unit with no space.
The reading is 2400,rpm
